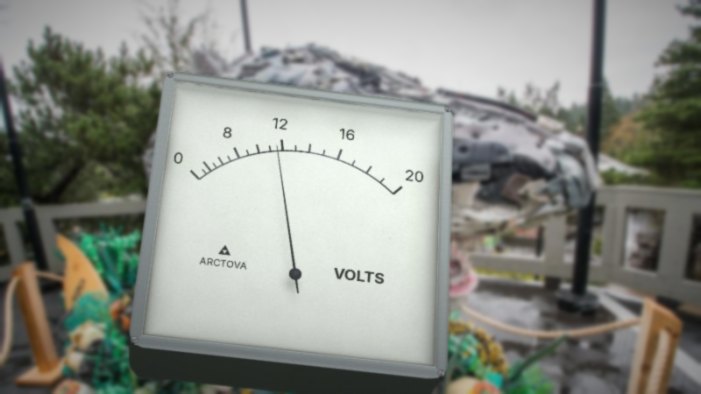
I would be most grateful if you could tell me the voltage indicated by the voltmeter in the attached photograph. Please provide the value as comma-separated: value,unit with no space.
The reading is 11.5,V
